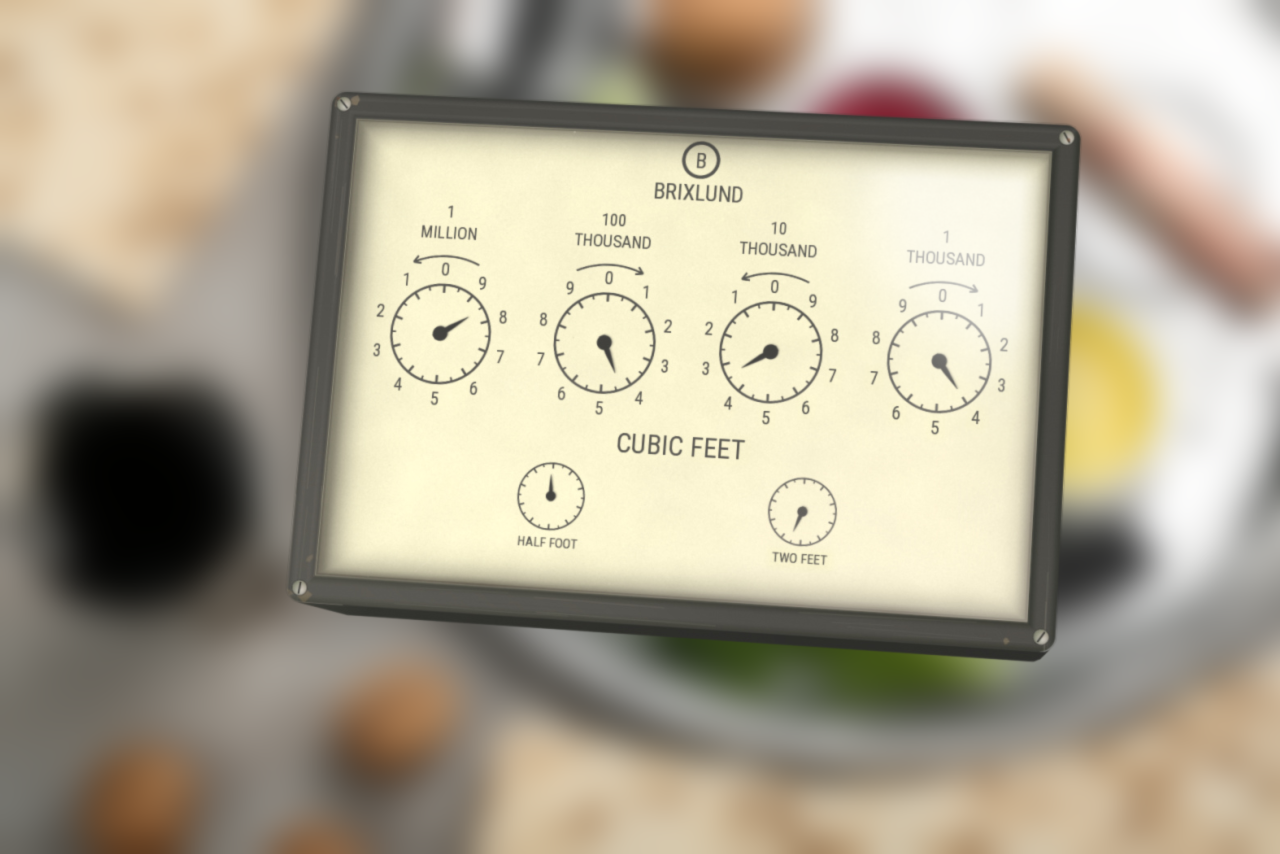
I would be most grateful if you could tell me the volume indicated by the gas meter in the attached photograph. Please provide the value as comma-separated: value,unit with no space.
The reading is 843400,ft³
